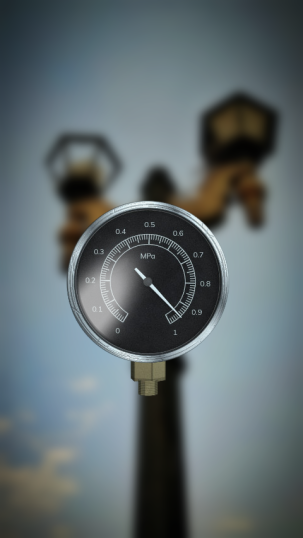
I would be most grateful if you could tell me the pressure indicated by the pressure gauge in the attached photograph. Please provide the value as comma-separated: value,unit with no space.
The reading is 0.95,MPa
